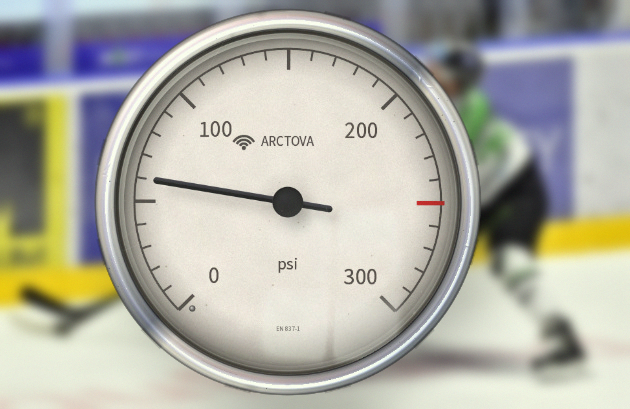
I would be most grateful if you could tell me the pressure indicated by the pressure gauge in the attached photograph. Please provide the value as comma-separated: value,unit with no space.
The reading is 60,psi
